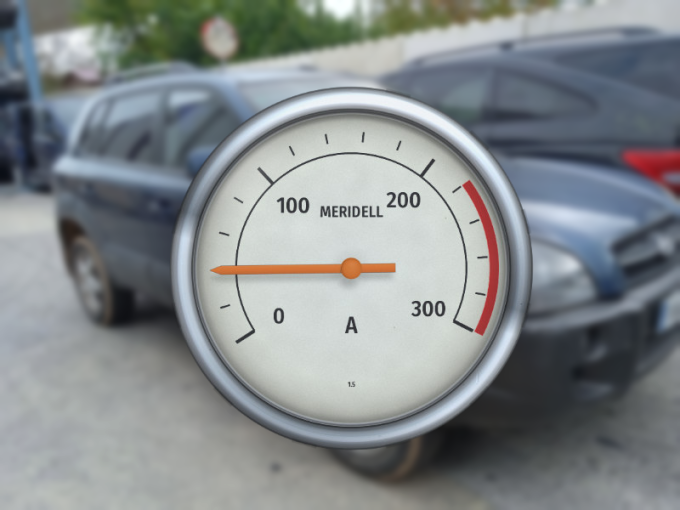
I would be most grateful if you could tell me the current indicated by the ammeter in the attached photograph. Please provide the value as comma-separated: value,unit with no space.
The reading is 40,A
